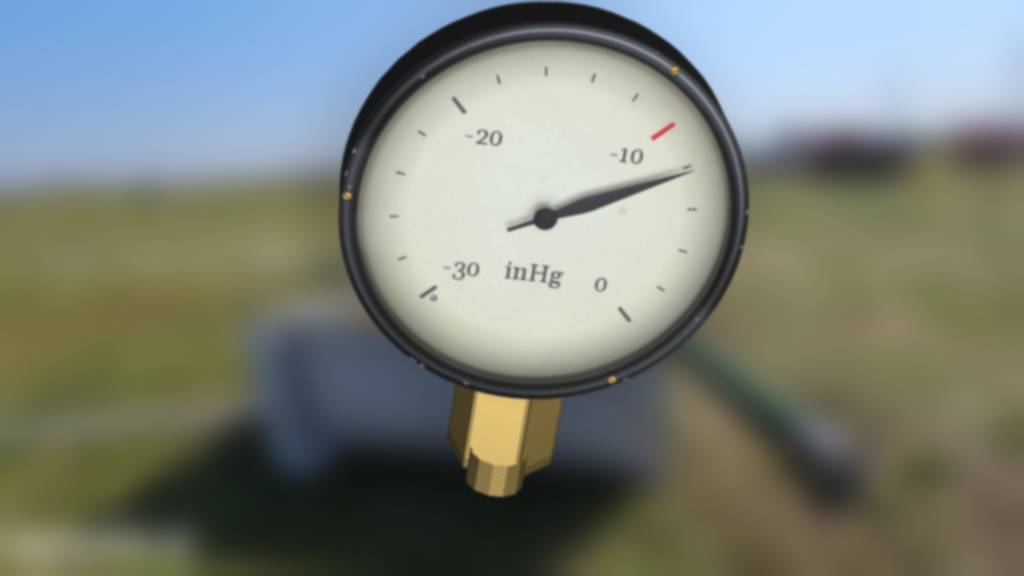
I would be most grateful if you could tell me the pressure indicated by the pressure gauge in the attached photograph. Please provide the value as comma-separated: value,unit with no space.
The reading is -8,inHg
